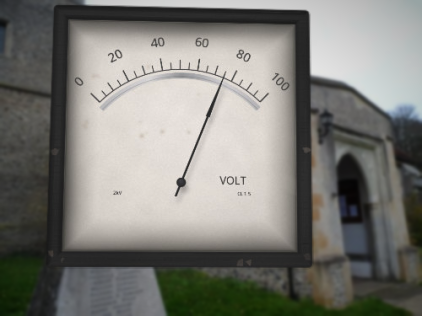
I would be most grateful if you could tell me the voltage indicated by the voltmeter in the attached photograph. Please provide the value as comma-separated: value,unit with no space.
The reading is 75,V
